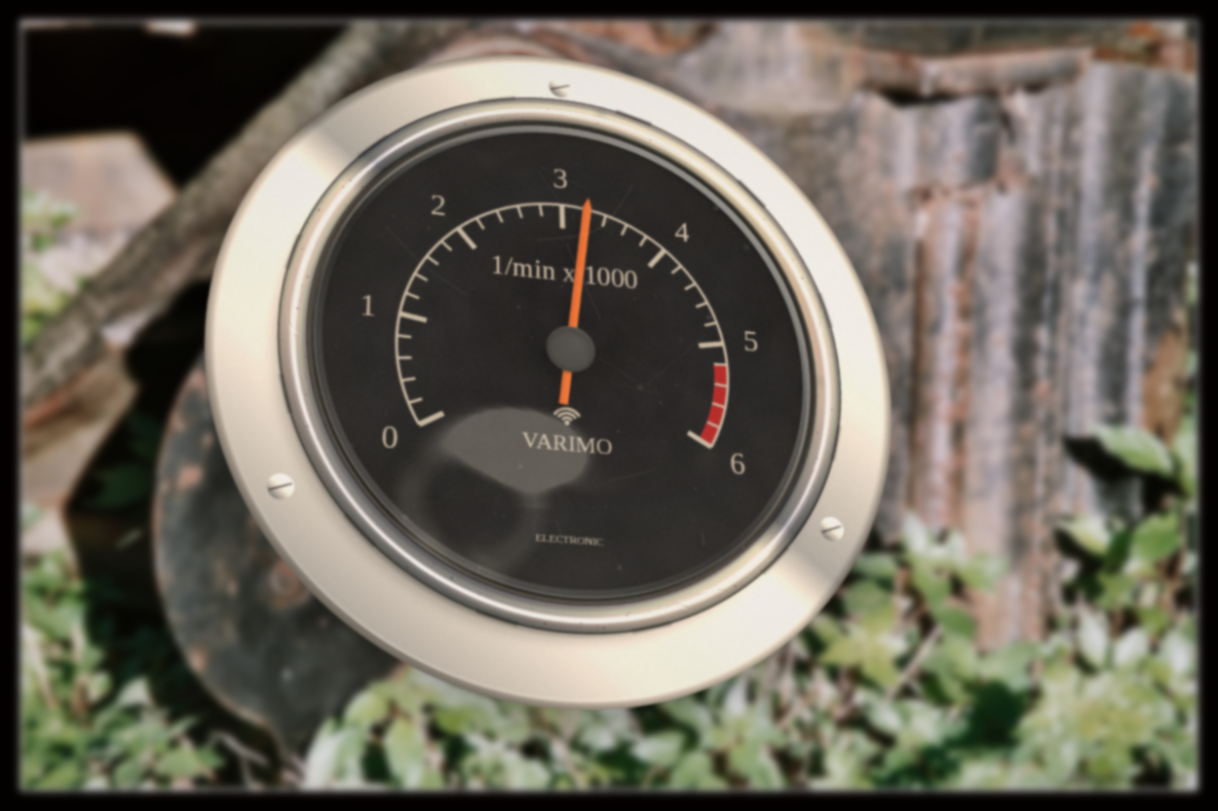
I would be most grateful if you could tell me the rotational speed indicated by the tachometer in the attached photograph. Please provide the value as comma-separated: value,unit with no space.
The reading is 3200,rpm
